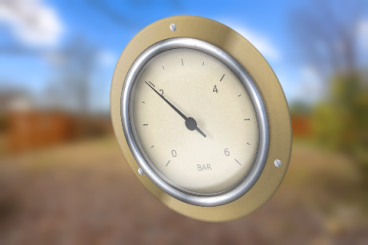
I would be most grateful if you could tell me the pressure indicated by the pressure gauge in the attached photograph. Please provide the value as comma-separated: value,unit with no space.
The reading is 2,bar
